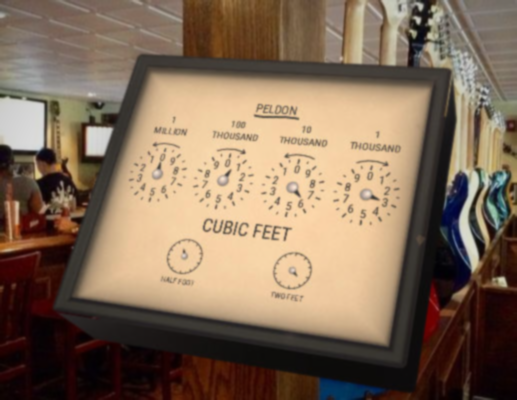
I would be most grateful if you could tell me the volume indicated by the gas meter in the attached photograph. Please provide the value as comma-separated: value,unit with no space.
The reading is 6300,ft³
